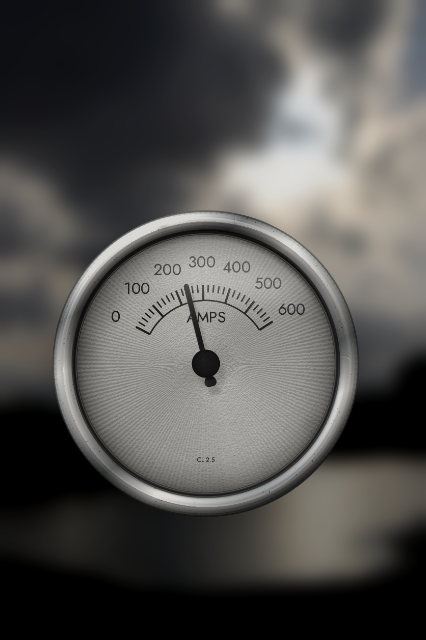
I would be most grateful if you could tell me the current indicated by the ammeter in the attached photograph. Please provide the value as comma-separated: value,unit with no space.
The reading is 240,A
